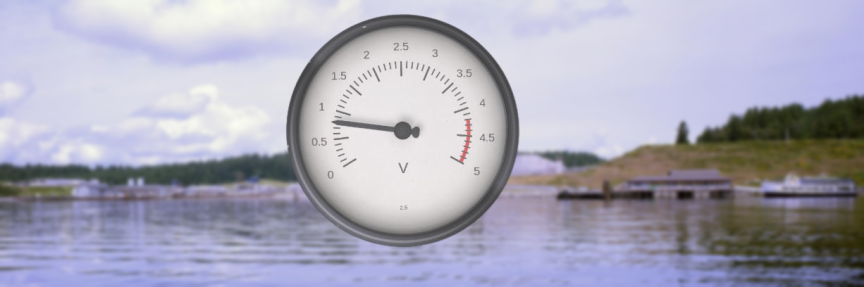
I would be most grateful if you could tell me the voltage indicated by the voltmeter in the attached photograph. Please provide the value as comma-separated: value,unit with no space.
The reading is 0.8,V
